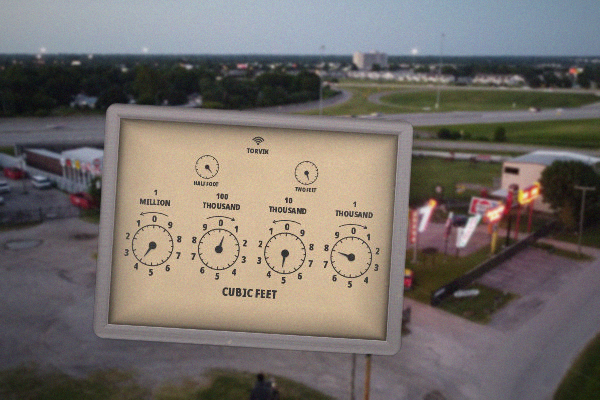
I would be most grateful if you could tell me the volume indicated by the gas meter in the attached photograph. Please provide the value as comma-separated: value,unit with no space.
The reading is 404800,ft³
